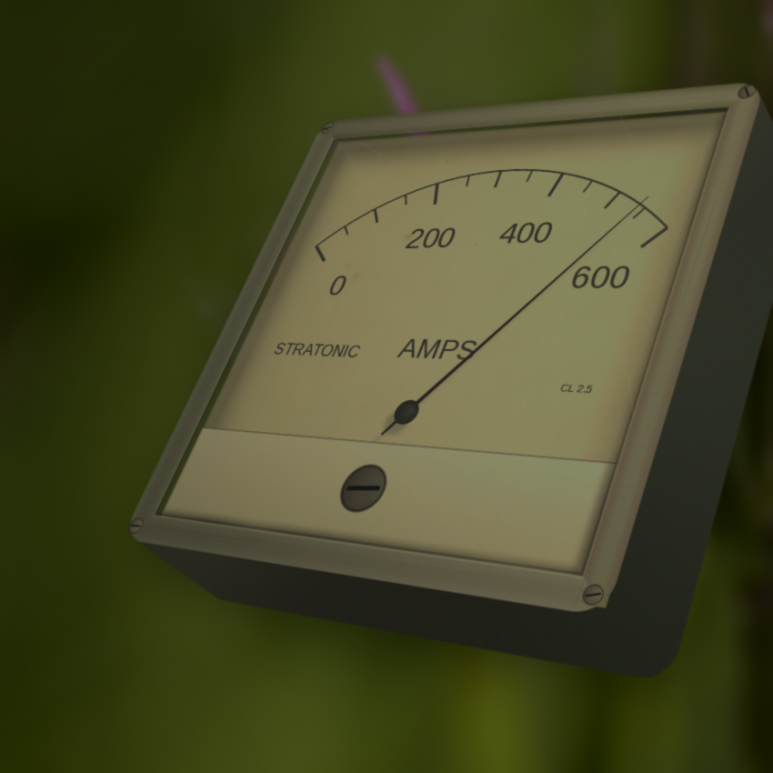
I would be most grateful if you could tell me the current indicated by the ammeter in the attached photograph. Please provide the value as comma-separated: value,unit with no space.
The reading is 550,A
